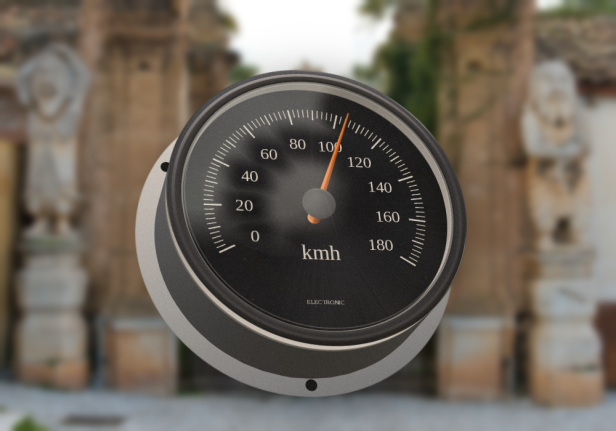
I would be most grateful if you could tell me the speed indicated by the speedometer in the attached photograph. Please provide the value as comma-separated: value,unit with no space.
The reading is 104,km/h
